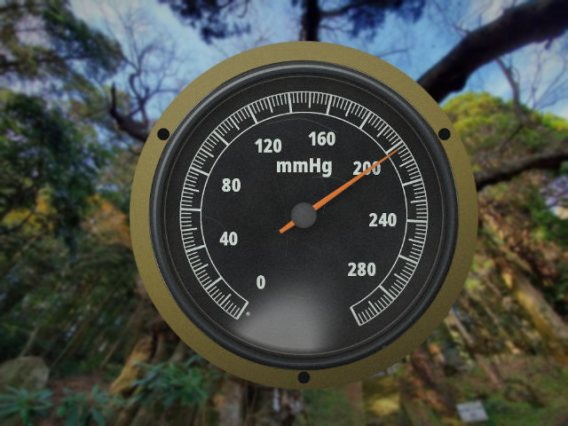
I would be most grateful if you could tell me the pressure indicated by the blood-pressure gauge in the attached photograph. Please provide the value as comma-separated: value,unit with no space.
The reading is 202,mmHg
